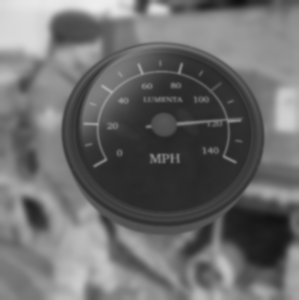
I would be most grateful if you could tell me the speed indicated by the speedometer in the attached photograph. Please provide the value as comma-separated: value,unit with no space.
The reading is 120,mph
